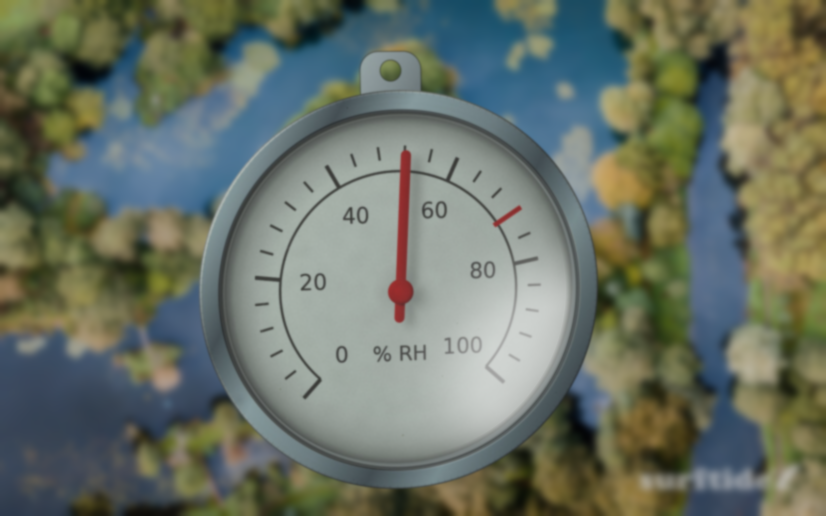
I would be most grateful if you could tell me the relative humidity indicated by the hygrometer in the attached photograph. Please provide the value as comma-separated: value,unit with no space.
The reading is 52,%
